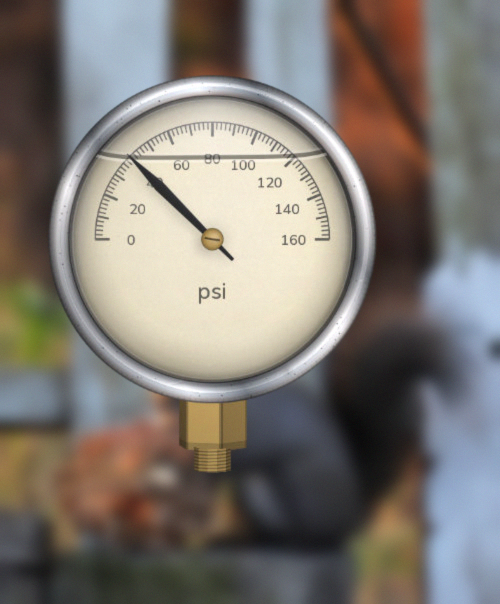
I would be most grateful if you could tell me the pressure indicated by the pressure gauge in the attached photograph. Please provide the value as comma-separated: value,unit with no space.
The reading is 40,psi
